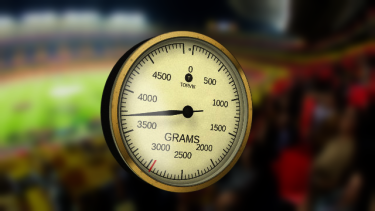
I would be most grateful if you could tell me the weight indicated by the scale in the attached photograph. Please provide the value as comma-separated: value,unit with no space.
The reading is 3700,g
